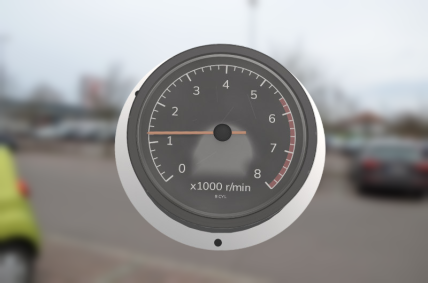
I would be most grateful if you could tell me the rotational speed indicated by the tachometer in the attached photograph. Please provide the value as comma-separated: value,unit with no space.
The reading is 1200,rpm
